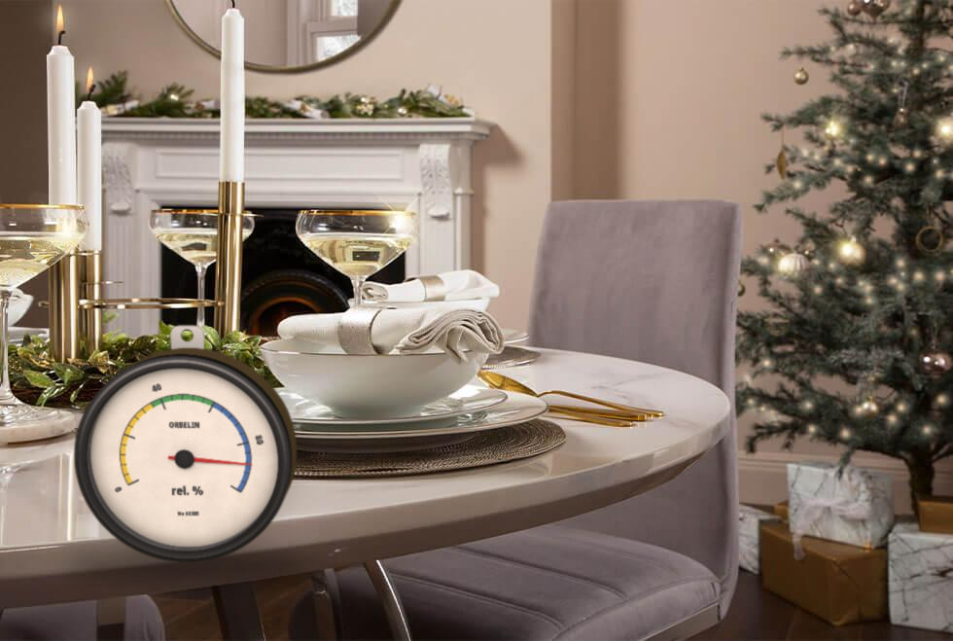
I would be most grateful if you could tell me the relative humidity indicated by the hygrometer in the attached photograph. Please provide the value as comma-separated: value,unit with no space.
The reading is 88,%
